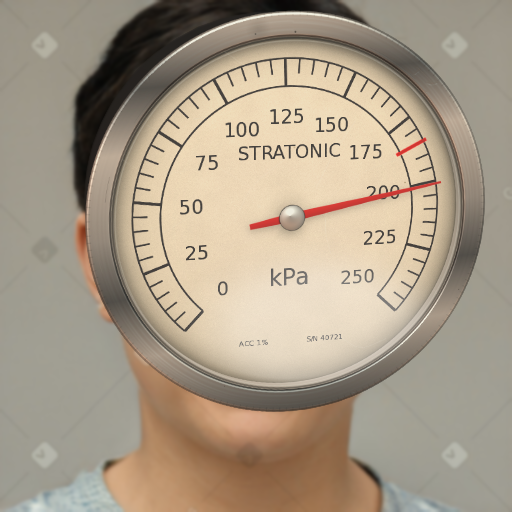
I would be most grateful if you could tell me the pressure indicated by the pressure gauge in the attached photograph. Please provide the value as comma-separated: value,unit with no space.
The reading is 200,kPa
